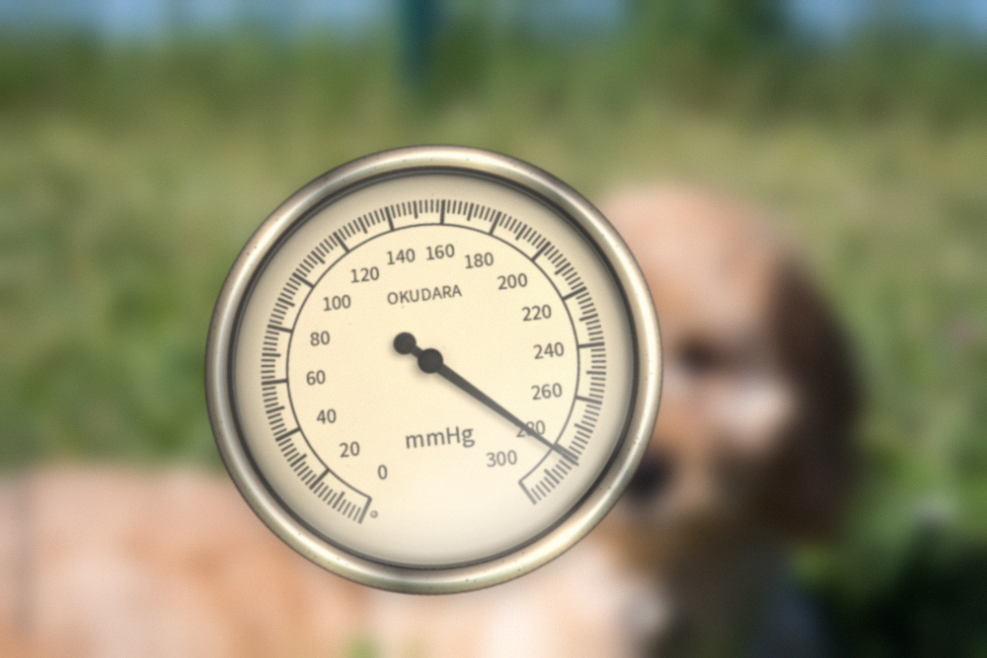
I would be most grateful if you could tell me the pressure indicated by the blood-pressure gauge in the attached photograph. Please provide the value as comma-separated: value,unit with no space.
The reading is 282,mmHg
